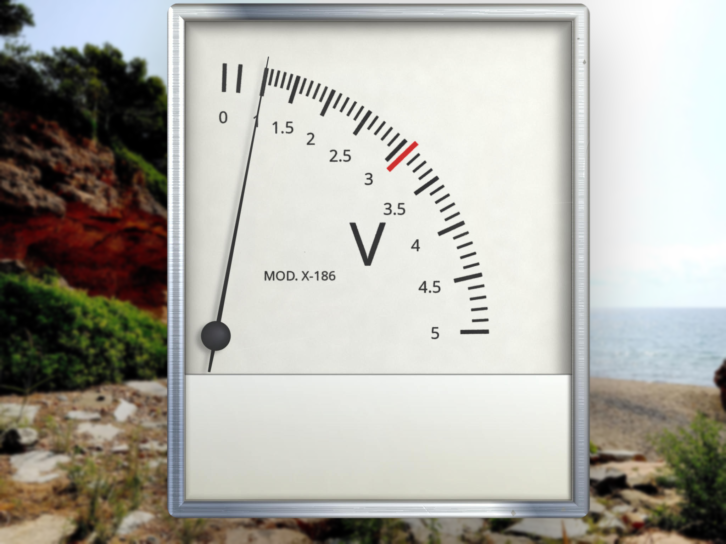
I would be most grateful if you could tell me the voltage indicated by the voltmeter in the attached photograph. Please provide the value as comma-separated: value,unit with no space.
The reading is 1,V
